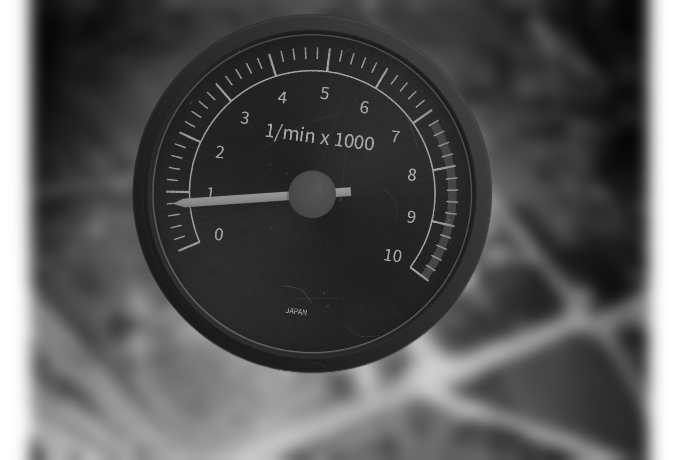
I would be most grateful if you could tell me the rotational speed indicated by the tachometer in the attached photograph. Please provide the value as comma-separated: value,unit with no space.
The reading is 800,rpm
